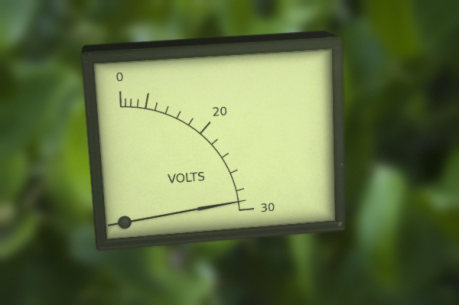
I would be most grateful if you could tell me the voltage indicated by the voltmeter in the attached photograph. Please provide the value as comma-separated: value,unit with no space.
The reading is 29,V
